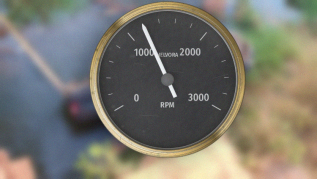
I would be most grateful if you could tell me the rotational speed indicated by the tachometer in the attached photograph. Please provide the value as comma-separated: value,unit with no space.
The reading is 1200,rpm
